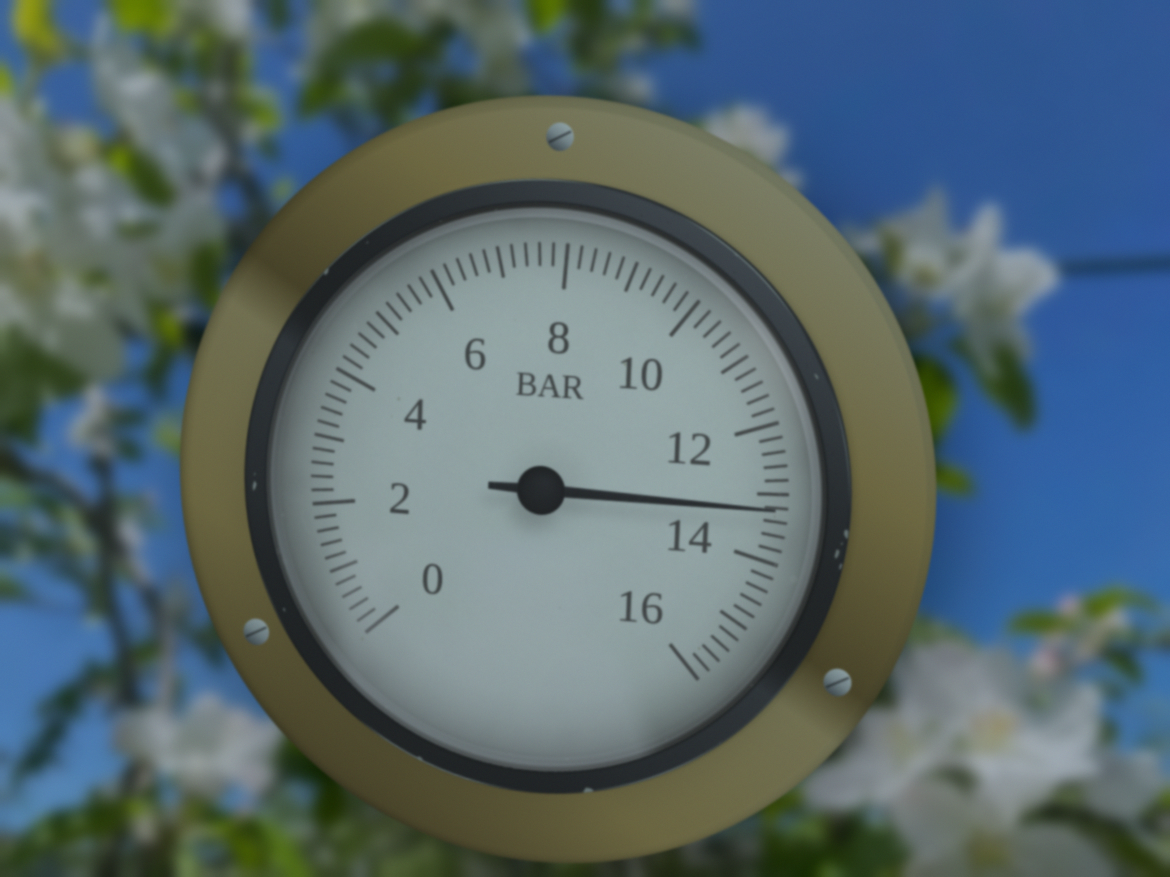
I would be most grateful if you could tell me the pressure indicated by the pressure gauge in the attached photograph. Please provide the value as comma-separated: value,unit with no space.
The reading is 13.2,bar
